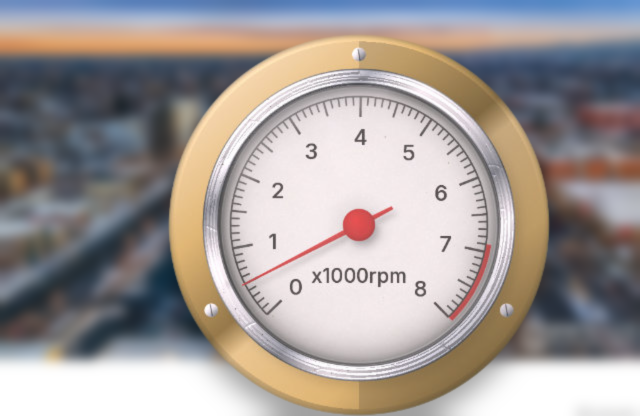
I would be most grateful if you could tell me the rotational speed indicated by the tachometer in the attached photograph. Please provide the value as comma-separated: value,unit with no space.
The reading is 500,rpm
